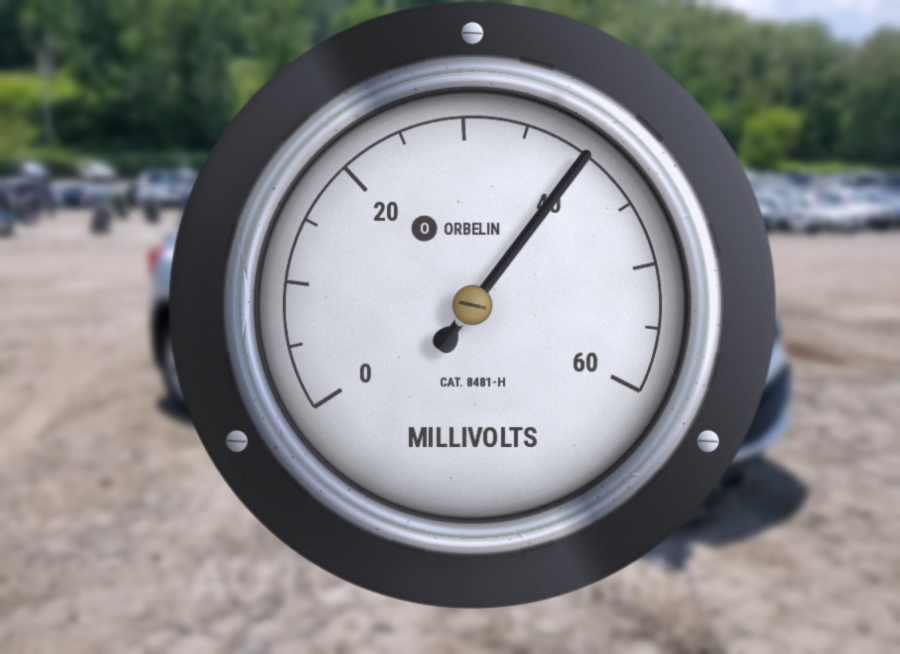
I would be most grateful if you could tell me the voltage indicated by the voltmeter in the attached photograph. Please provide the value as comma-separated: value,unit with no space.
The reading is 40,mV
